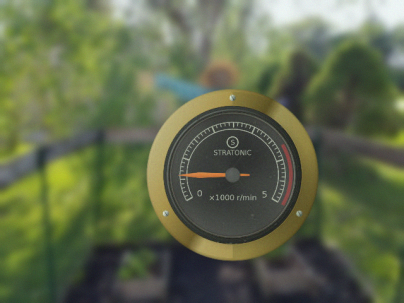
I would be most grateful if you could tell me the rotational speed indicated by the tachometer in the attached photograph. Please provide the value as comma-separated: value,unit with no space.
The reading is 600,rpm
